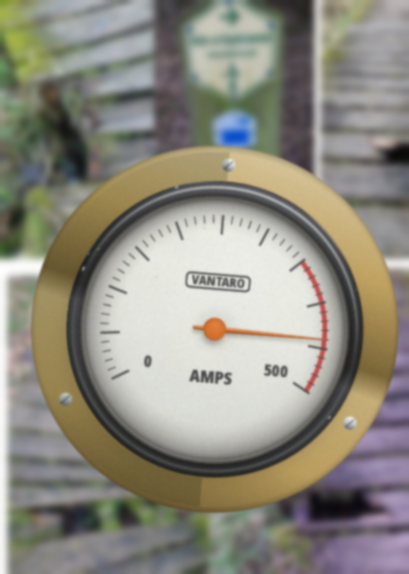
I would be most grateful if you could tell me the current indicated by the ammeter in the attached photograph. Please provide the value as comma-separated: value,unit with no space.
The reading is 440,A
